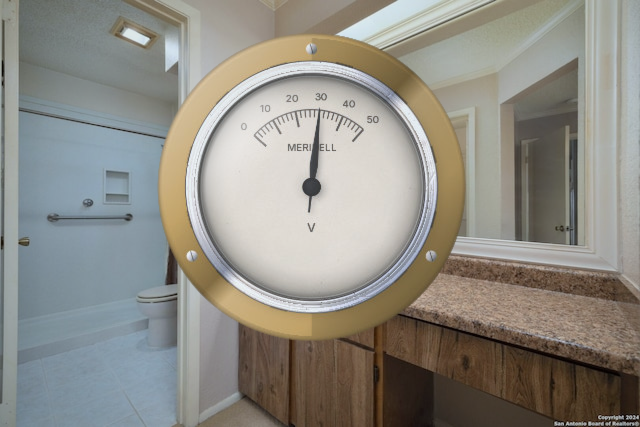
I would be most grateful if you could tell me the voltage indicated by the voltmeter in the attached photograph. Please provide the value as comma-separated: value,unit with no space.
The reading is 30,V
